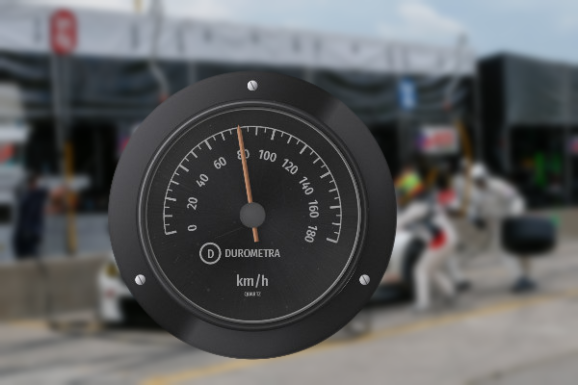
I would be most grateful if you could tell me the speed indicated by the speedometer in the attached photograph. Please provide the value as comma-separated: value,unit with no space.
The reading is 80,km/h
